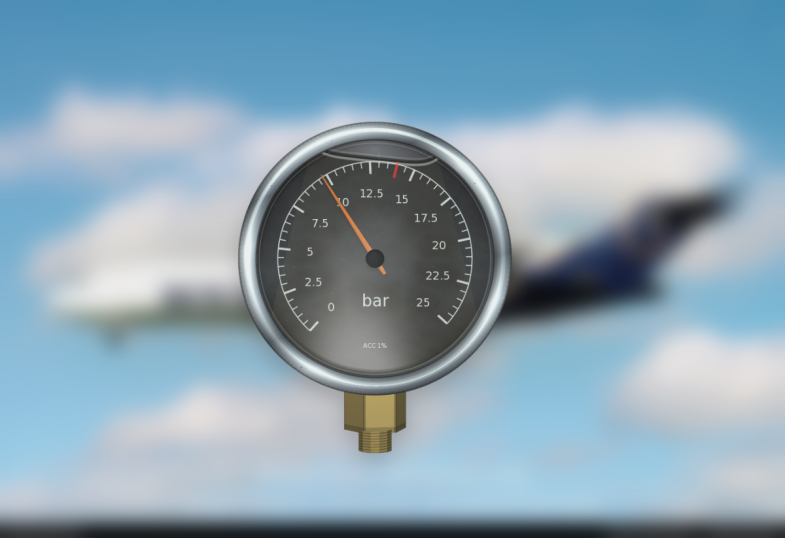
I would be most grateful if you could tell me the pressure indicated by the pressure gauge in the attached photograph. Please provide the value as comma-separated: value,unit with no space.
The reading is 9.75,bar
